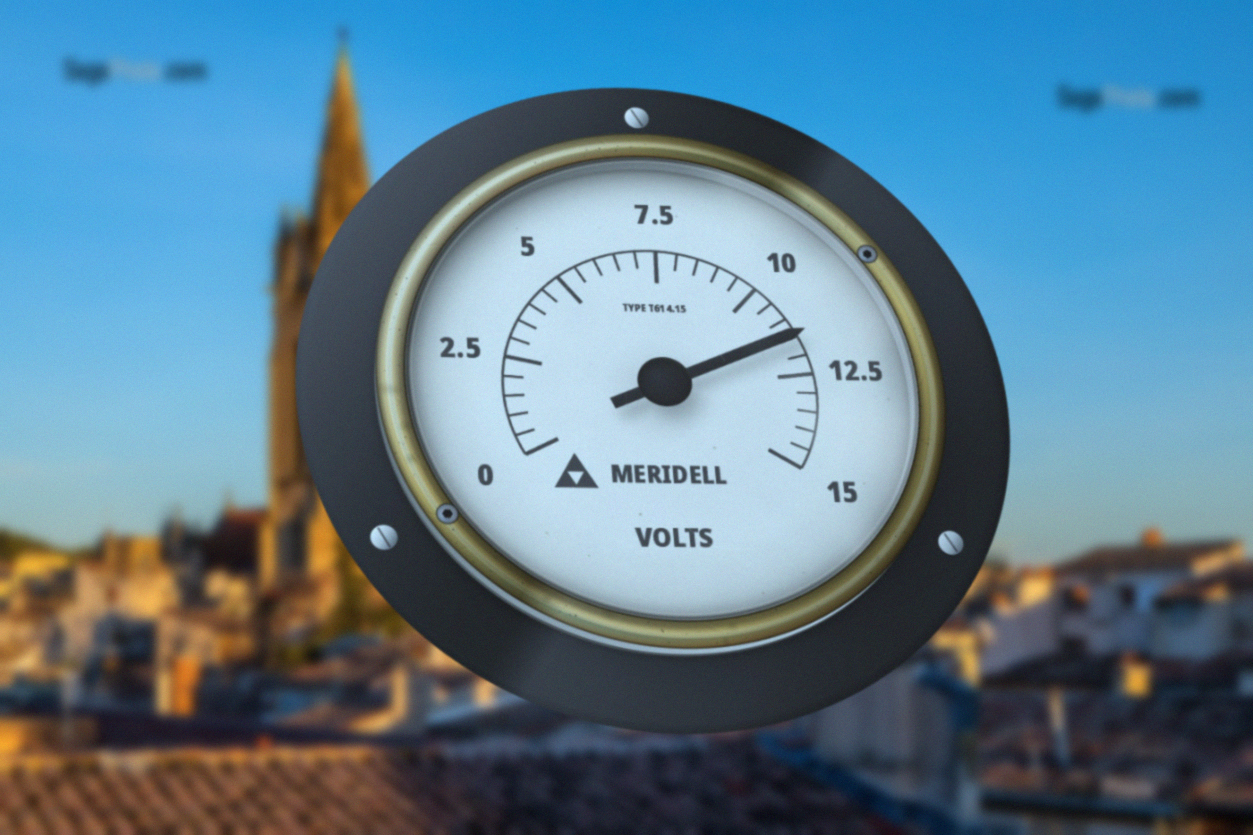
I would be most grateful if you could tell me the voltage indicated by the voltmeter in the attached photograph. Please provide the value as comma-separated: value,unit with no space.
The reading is 11.5,V
